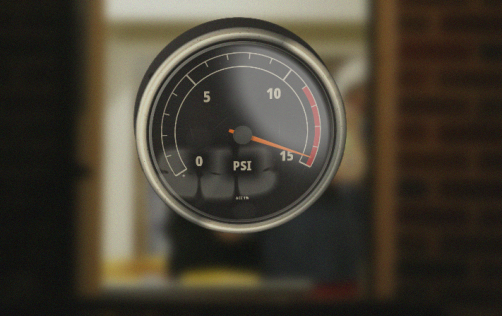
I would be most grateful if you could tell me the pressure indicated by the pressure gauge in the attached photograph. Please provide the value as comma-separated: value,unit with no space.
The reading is 14.5,psi
